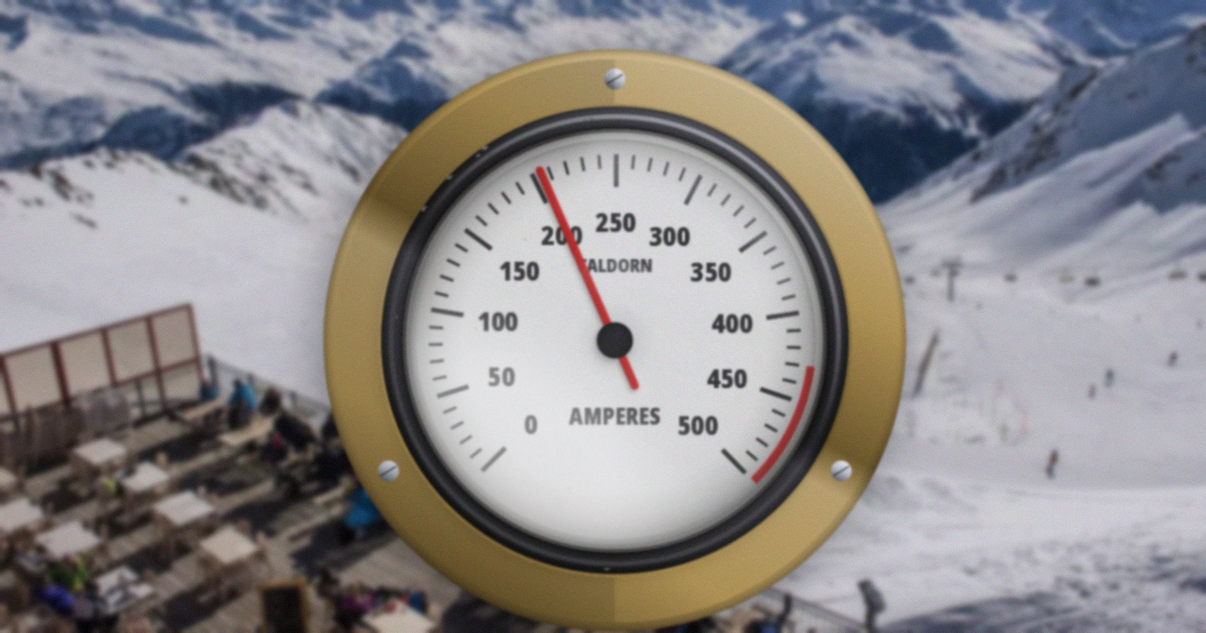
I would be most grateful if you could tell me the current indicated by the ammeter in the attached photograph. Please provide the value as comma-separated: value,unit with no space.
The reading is 205,A
